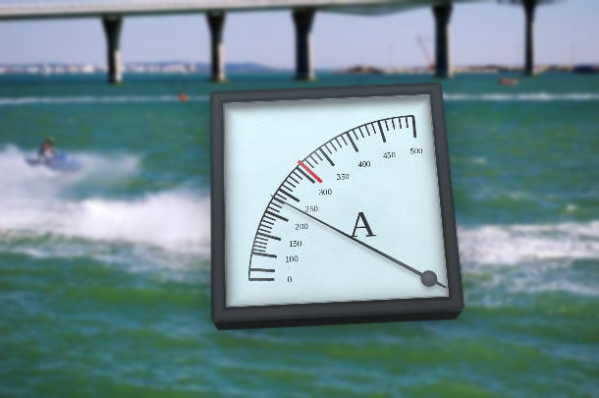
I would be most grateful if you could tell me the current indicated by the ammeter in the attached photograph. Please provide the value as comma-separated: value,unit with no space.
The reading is 230,A
